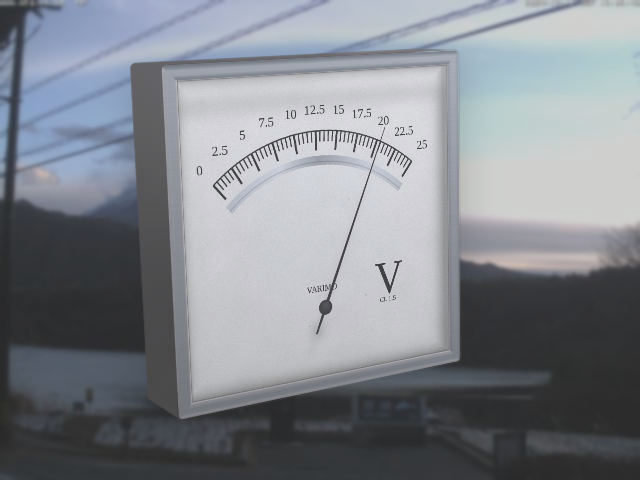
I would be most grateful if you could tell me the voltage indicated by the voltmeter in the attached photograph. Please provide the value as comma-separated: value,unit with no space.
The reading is 20,V
